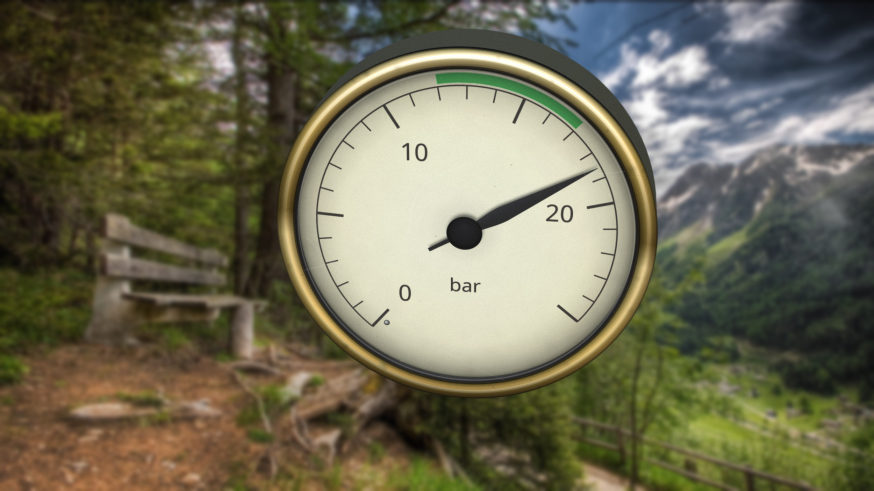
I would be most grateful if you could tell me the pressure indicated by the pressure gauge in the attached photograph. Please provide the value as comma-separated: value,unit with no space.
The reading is 18.5,bar
